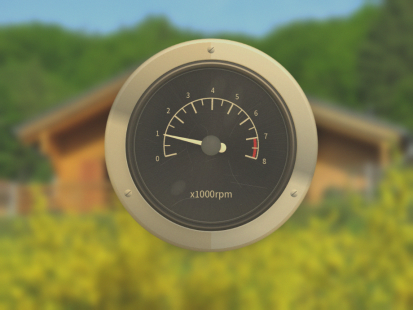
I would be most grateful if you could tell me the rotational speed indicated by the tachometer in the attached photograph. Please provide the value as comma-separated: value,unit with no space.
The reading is 1000,rpm
